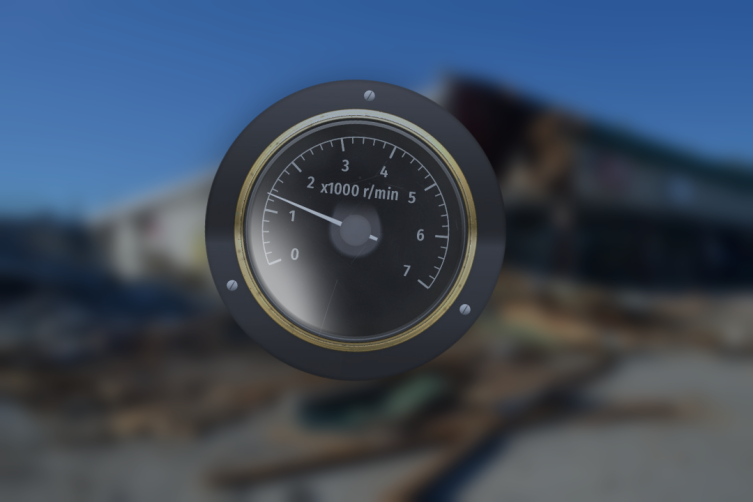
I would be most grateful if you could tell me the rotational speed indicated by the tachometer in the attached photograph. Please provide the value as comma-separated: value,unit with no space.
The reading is 1300,rpm
